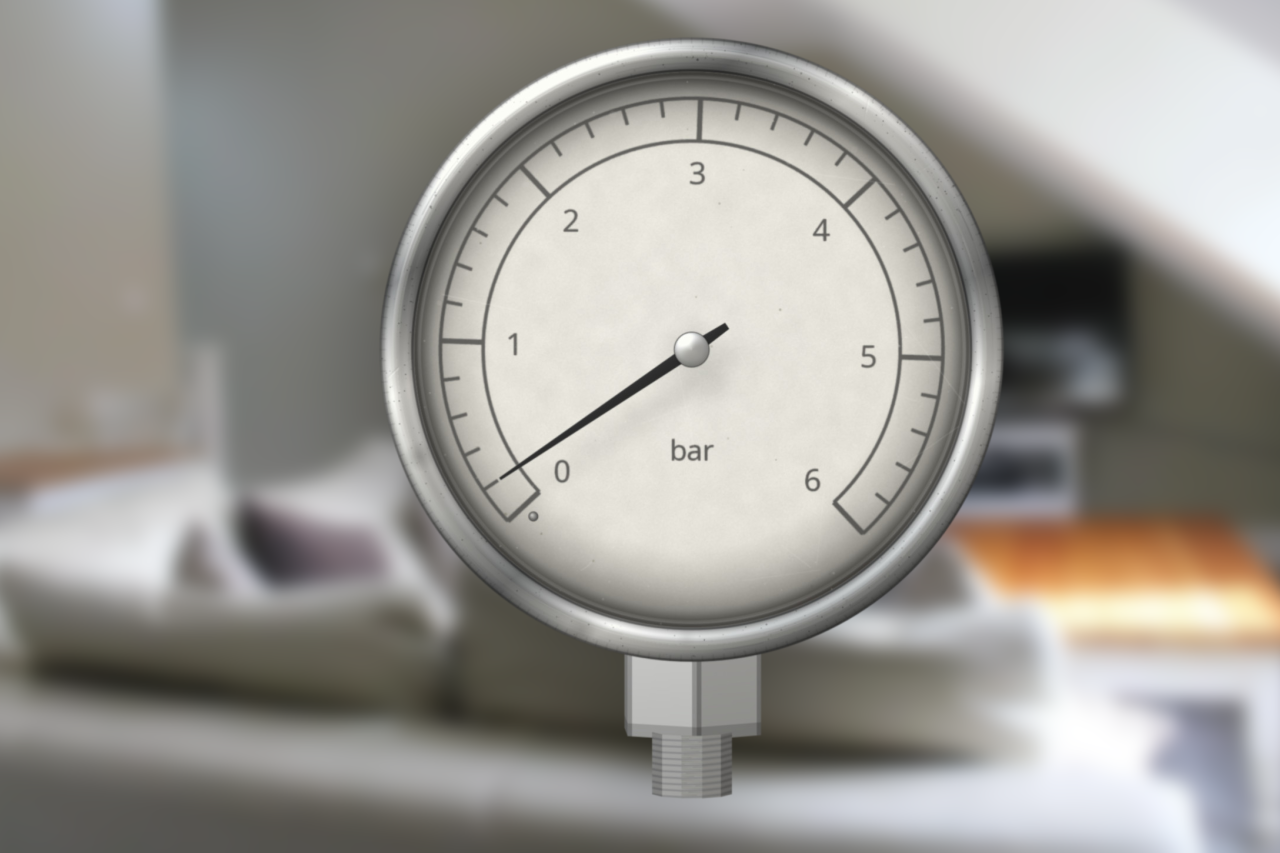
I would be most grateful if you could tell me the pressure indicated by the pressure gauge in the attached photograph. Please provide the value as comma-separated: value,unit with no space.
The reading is 0.2,bar
